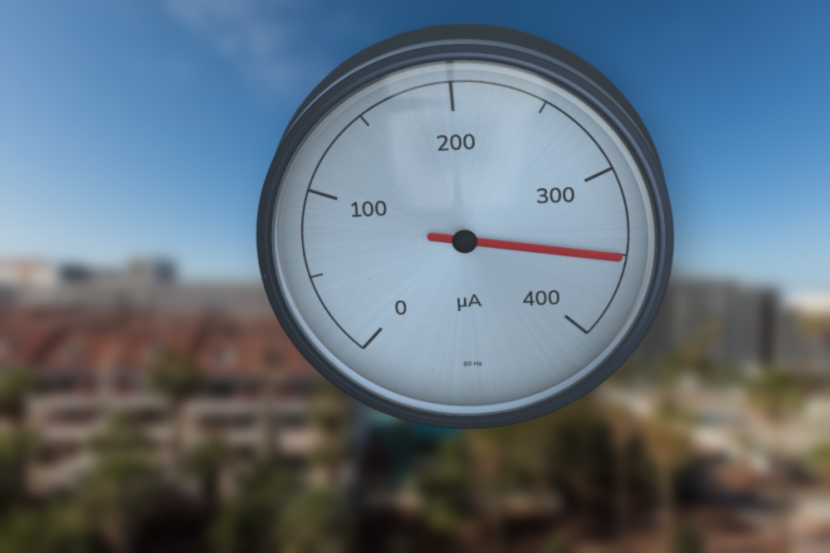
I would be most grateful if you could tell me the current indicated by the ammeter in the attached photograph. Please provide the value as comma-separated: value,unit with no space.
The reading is 350,µA
